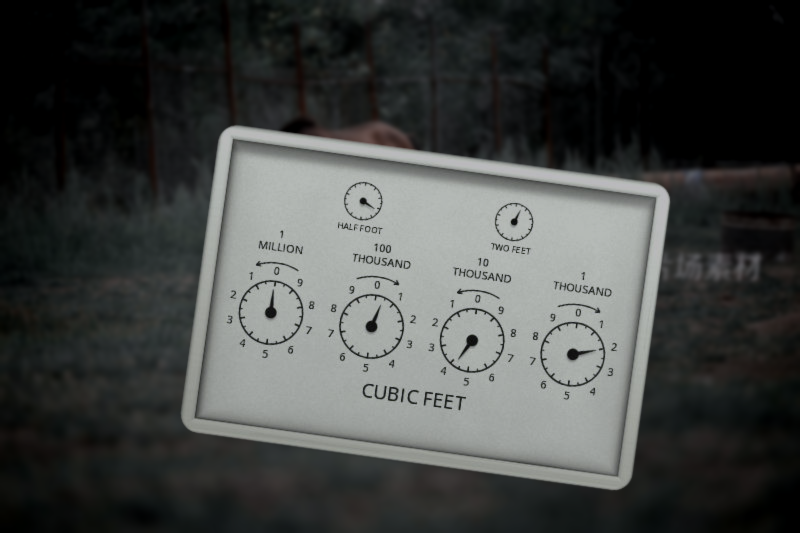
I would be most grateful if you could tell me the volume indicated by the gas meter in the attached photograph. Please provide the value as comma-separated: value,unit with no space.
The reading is 4200,ft³
